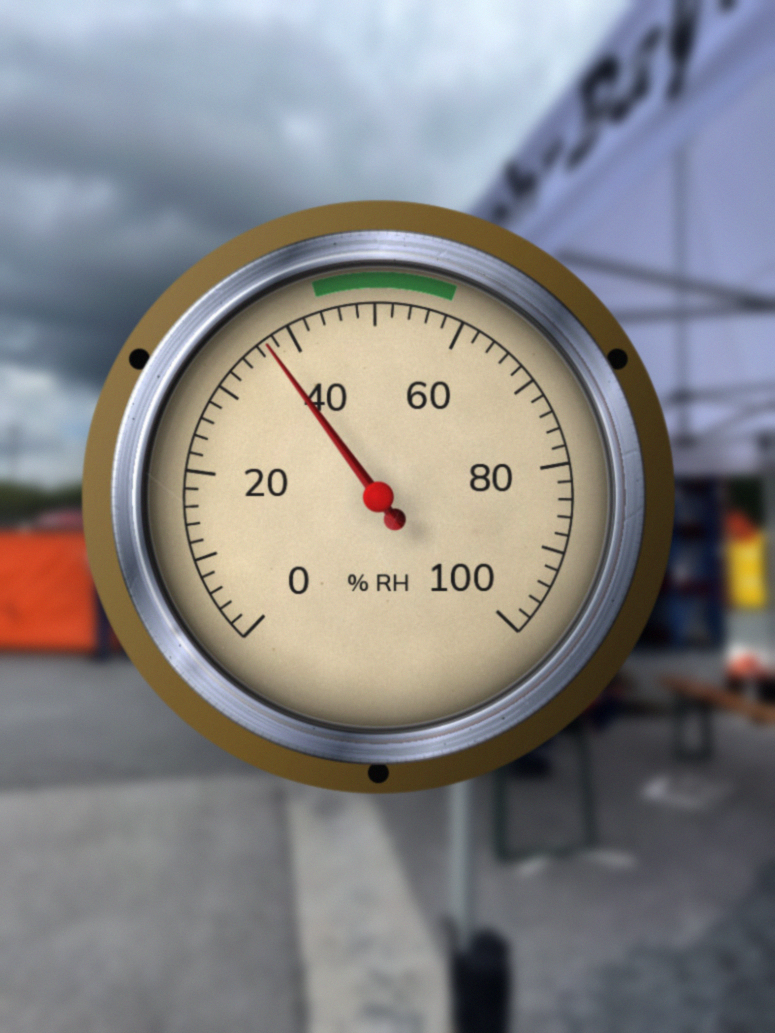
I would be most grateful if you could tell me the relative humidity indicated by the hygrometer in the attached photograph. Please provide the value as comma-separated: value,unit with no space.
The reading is 37,%
